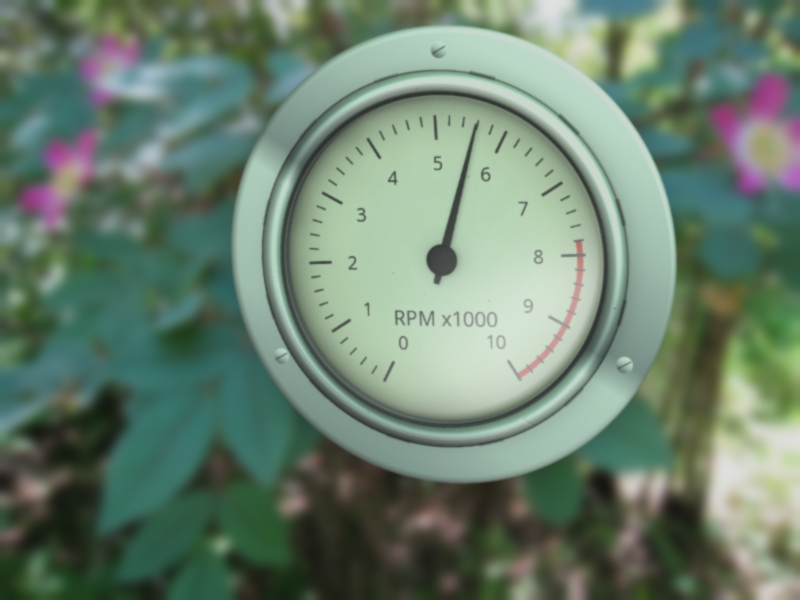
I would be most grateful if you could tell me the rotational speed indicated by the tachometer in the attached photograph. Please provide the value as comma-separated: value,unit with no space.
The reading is 5600,rpm
